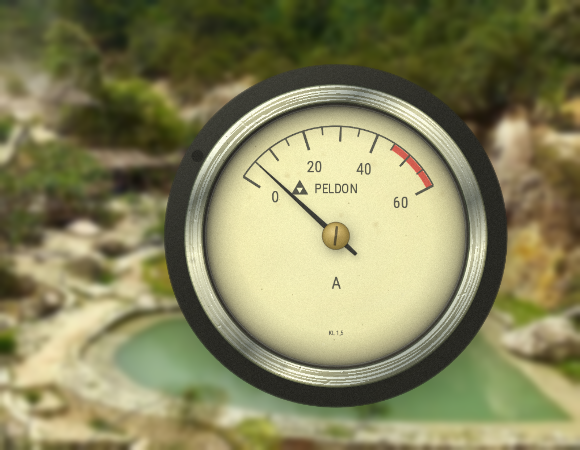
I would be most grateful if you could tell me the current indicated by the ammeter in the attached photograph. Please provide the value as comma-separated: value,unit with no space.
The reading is 5,A
